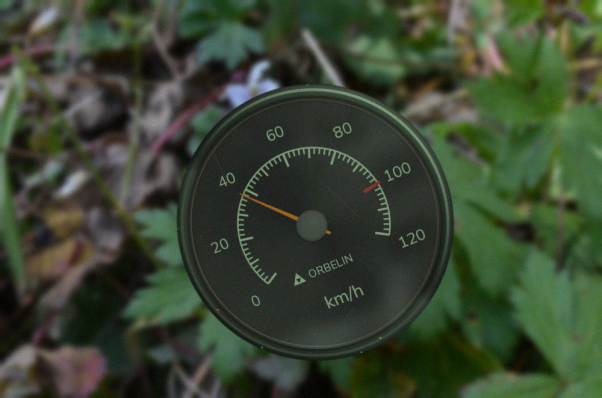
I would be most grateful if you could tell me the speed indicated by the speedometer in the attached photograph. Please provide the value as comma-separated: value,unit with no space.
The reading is 38,km/h
